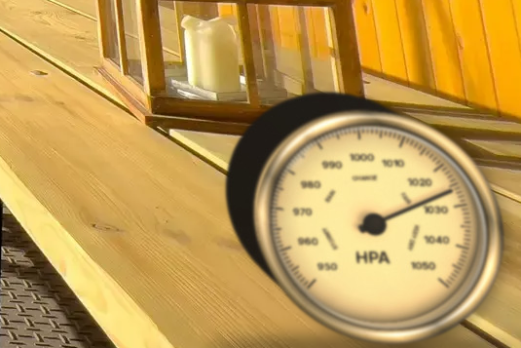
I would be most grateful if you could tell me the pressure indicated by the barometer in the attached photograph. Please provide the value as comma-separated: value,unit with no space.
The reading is 1025,hPa
